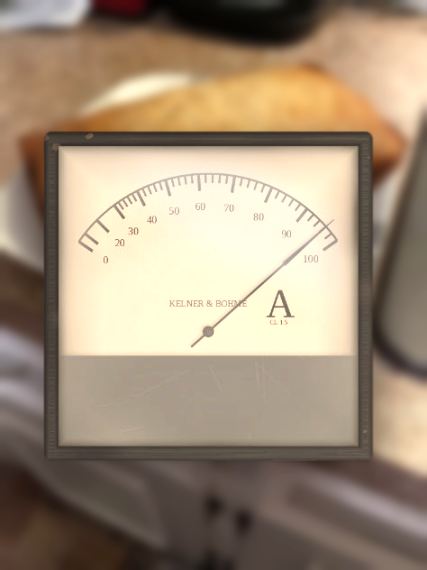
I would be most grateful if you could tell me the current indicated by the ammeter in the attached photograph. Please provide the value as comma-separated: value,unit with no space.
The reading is 96,A
